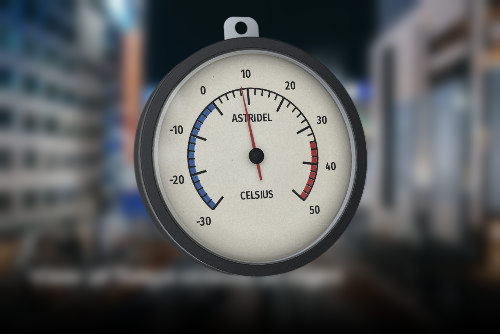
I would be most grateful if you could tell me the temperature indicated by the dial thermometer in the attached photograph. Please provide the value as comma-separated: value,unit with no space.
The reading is 8,°C
